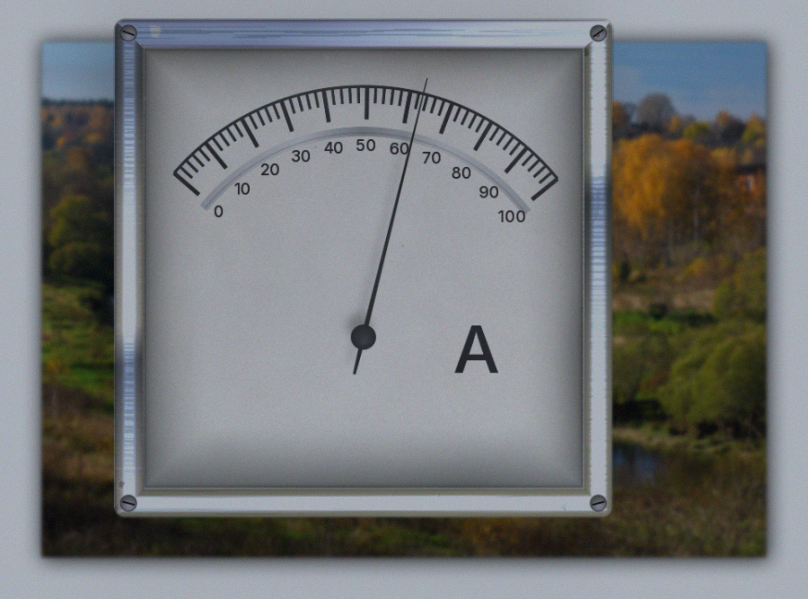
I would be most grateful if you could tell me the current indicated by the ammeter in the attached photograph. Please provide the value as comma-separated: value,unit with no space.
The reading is 63,A
